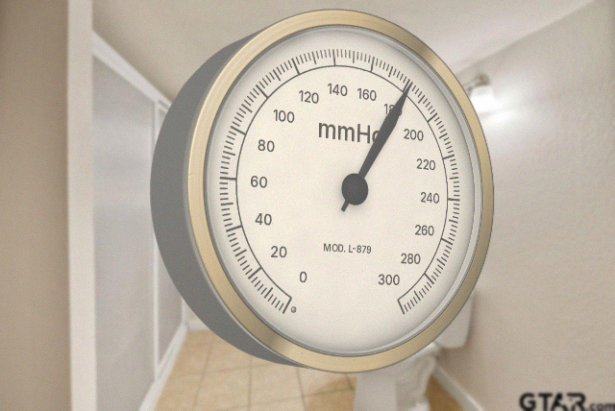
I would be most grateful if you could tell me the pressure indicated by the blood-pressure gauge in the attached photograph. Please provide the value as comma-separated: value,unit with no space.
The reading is 180,mmHg
